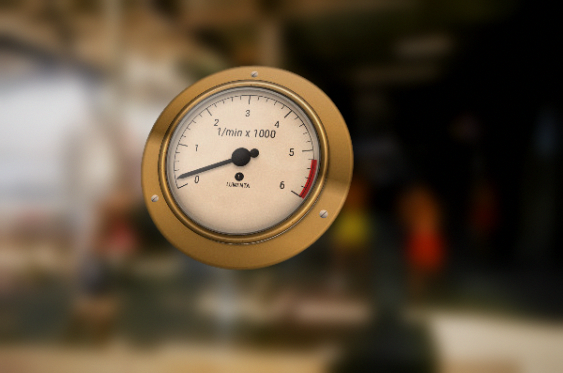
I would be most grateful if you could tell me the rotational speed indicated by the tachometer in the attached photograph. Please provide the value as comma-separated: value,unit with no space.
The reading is 200,rpm
